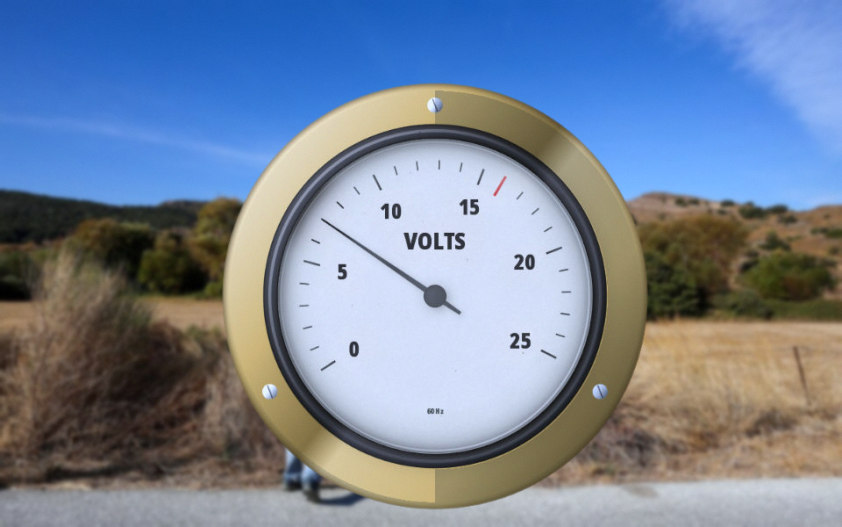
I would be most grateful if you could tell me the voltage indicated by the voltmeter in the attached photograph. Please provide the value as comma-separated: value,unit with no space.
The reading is 7,V
